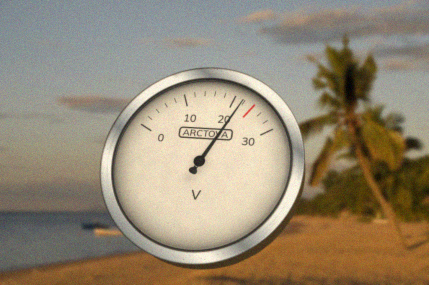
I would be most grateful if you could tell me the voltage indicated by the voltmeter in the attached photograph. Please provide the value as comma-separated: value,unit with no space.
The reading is 22,V
